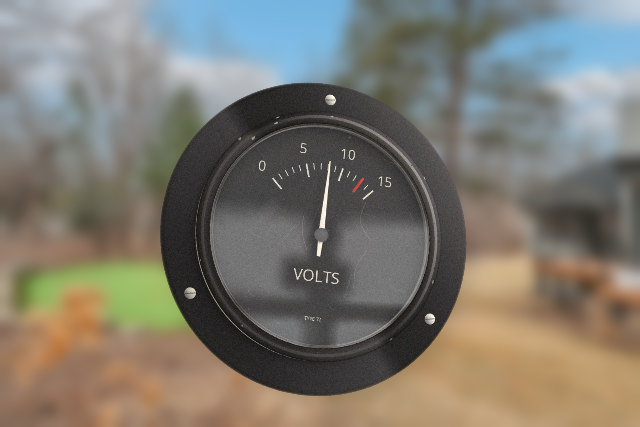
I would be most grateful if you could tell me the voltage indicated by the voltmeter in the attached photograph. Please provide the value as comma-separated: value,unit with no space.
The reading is 8,V
